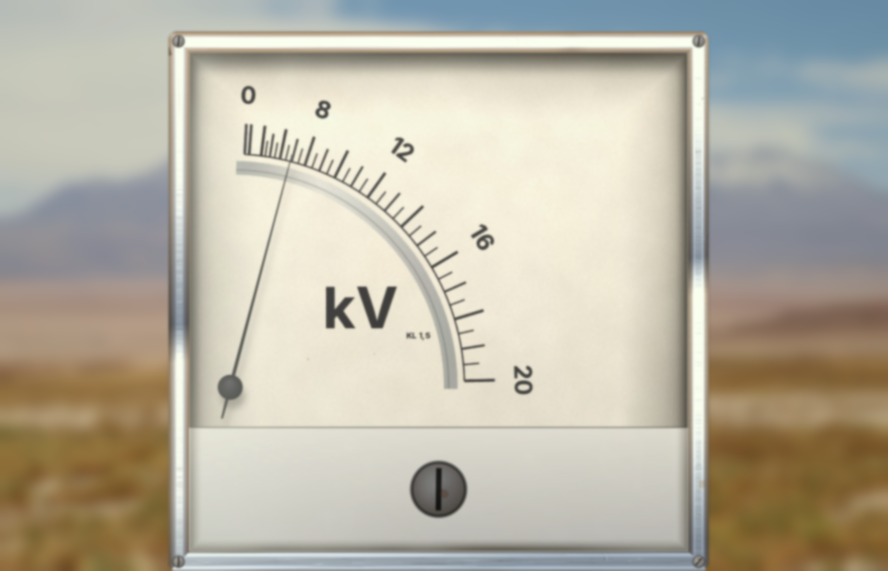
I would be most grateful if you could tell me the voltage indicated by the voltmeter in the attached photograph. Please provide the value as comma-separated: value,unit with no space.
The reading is 7,kV
